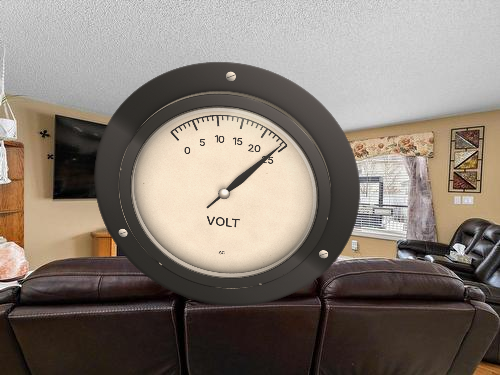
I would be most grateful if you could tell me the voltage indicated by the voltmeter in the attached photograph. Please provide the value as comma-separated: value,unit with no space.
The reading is 24,V
